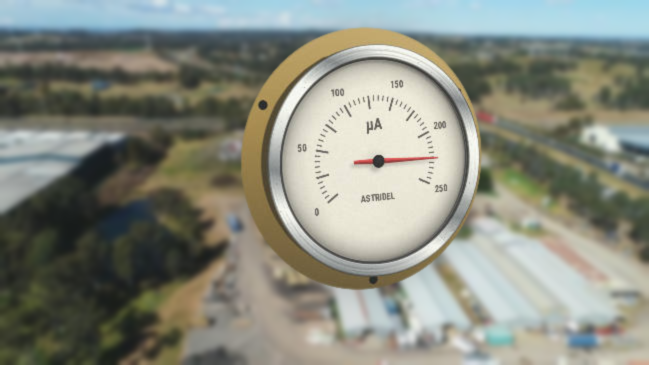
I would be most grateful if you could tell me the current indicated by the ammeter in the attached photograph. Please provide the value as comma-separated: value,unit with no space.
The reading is 225,µA
